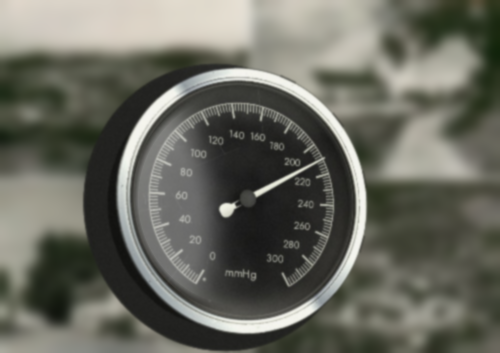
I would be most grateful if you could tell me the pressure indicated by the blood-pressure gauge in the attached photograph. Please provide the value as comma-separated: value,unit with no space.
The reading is 210,mmHg
